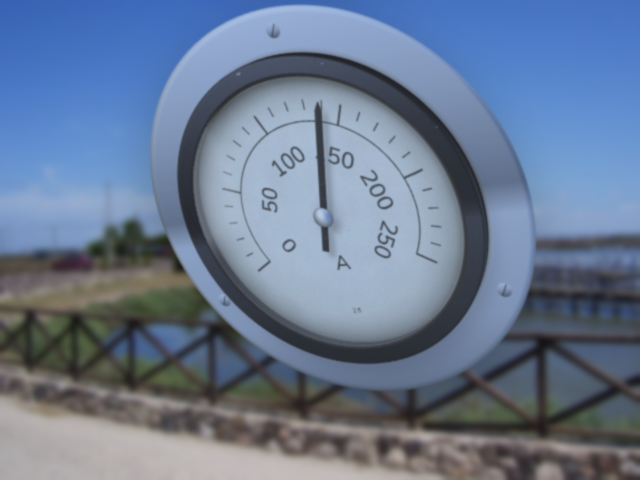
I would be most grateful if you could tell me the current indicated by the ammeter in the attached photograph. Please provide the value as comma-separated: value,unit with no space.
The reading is 140,A
